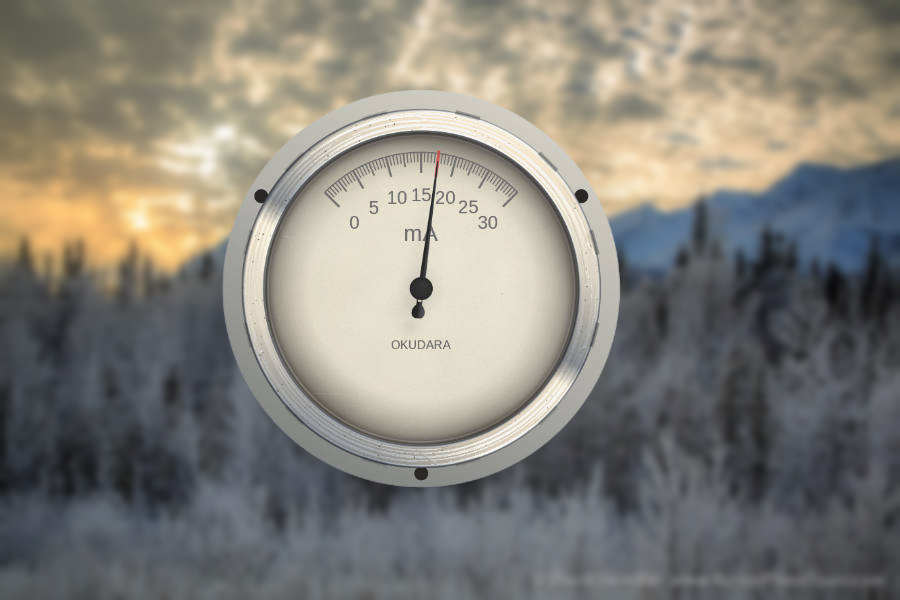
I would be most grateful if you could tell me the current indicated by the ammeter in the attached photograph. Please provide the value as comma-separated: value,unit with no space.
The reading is 17.5,mA
